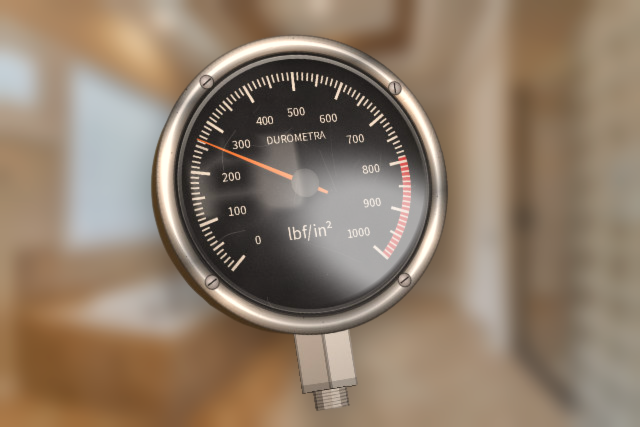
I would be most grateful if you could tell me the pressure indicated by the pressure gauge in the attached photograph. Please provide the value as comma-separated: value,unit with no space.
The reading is 260,psi
